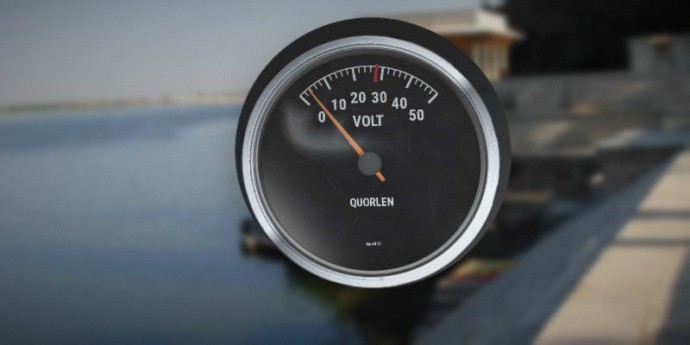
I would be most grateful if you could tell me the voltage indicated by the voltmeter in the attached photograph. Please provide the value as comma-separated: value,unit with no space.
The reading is 4,V
